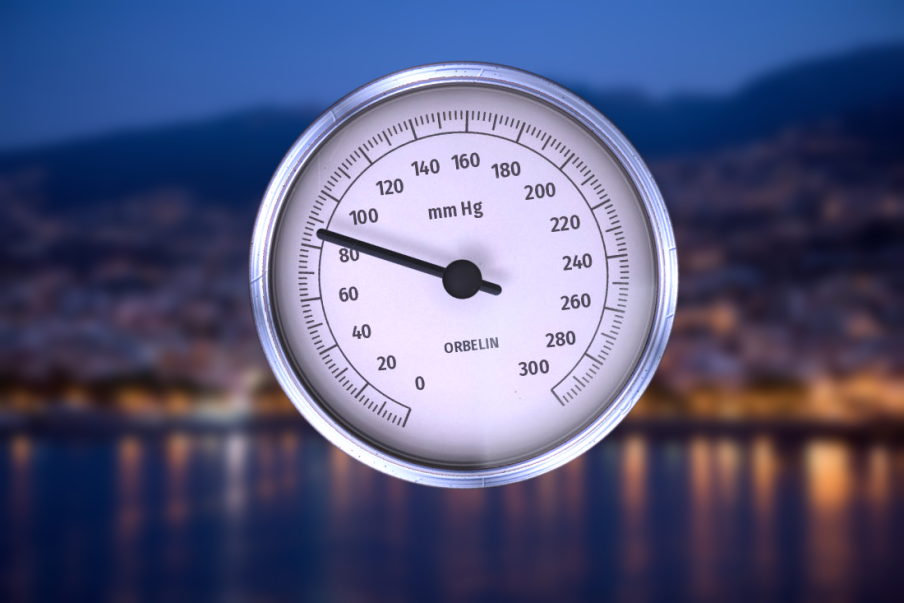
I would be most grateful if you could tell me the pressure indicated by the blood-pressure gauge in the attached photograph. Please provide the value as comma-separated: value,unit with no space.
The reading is 86,mmHg
